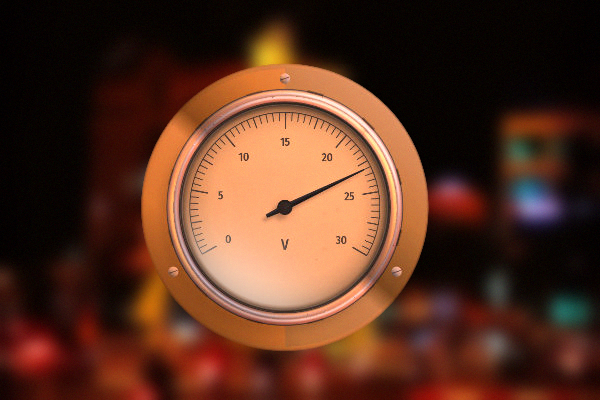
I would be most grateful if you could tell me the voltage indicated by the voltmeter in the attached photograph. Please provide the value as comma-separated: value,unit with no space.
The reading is 23,V
